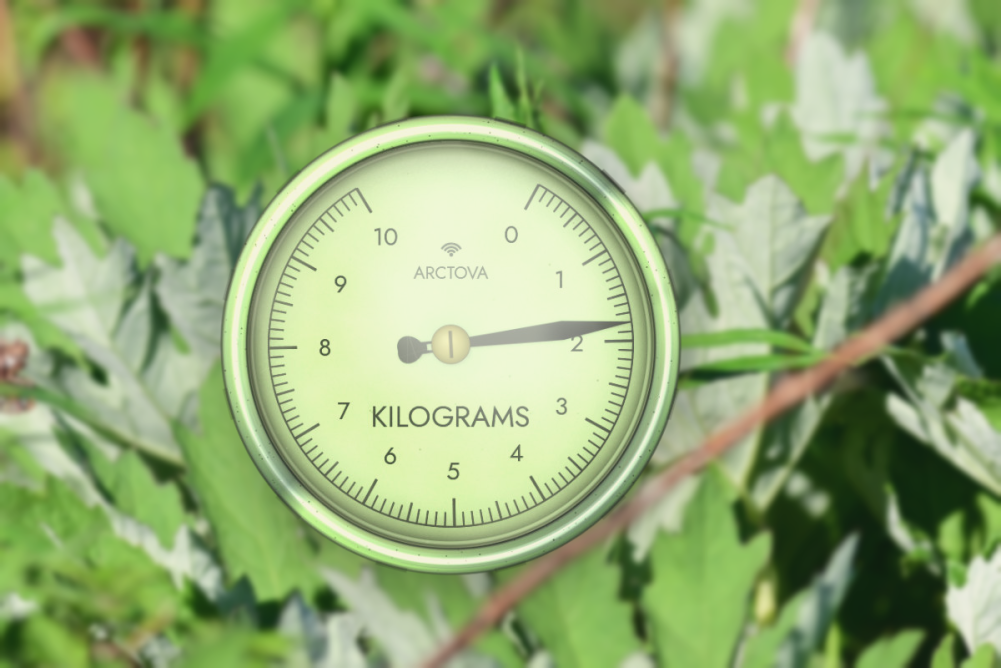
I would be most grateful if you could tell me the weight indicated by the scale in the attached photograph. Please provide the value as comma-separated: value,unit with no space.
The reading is 1.8,kg
